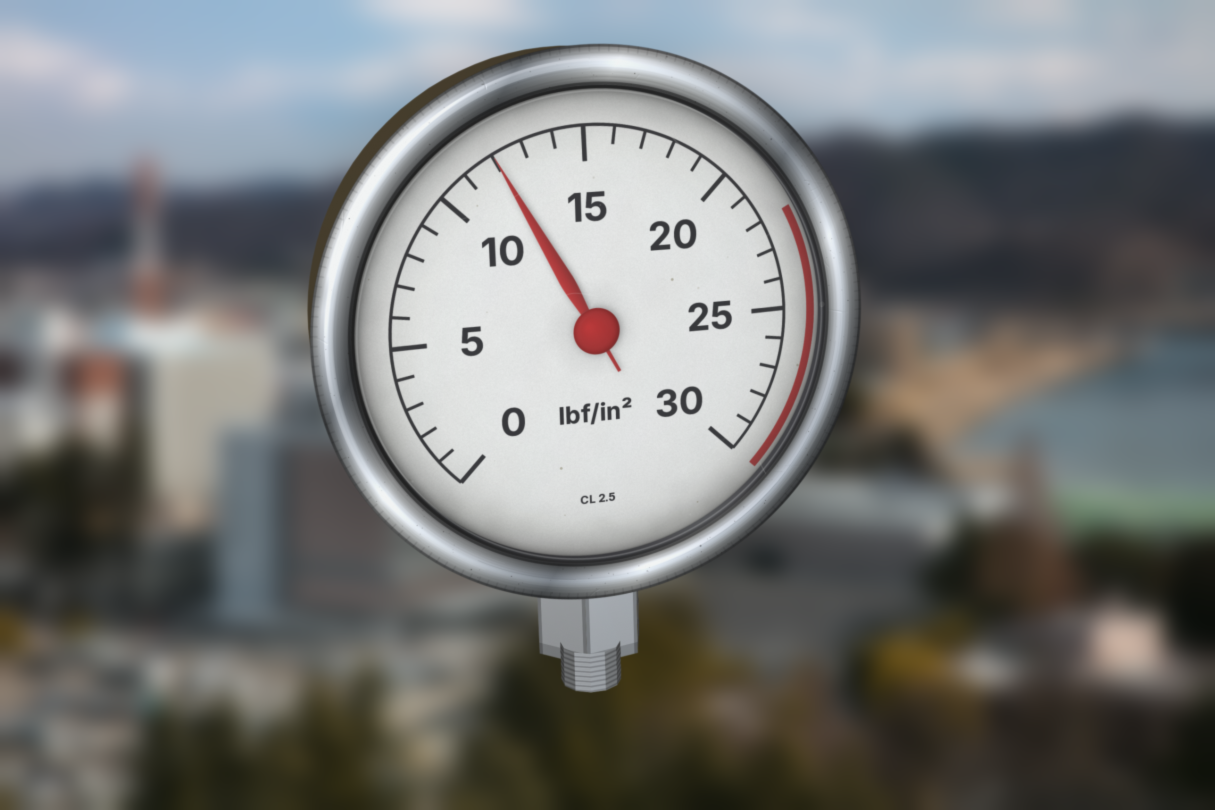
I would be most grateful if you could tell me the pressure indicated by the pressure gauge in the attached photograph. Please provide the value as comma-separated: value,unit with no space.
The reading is 12,psi
